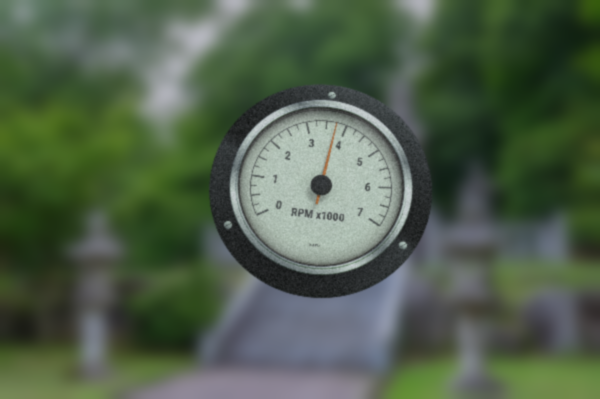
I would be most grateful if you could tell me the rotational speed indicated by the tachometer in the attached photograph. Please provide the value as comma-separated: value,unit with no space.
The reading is 3750,rpm
